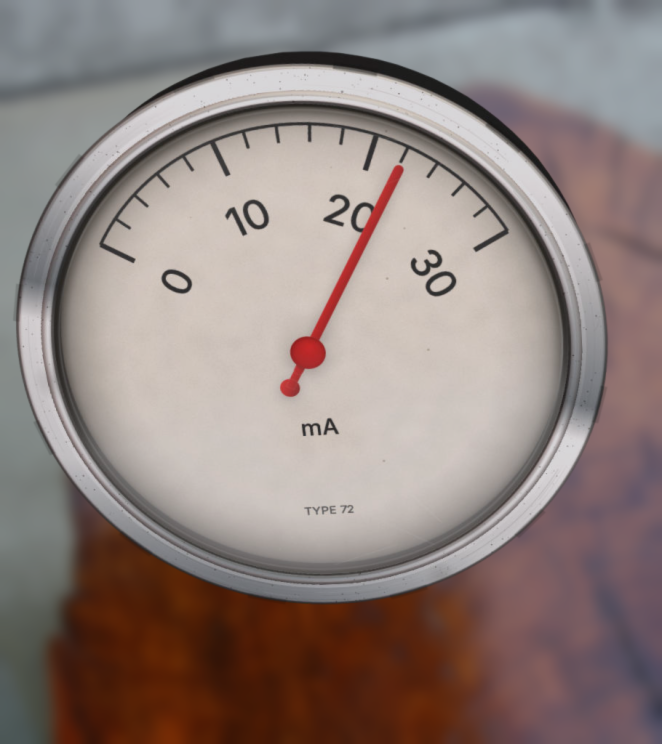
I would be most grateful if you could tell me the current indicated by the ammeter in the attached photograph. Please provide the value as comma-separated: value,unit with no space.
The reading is 22,mA
